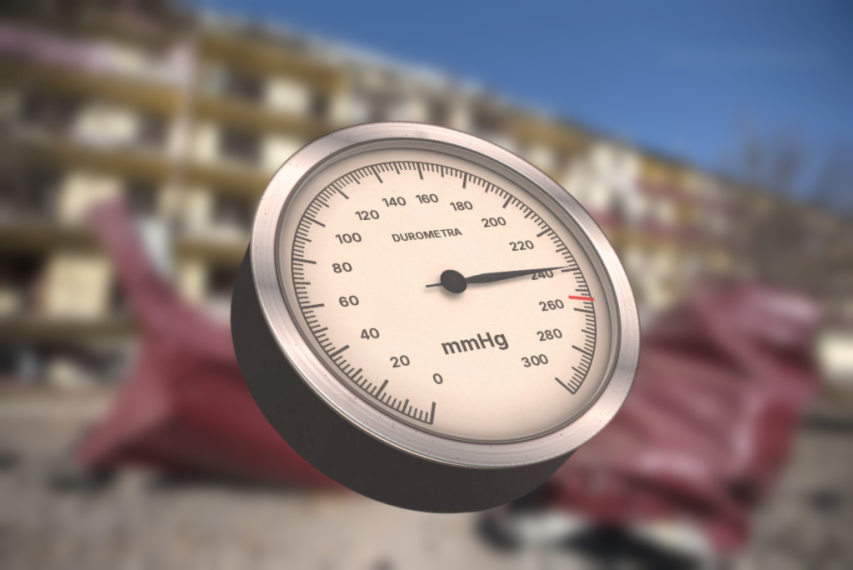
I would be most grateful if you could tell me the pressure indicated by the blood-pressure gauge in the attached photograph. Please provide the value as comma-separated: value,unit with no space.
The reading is 240,mmHg
